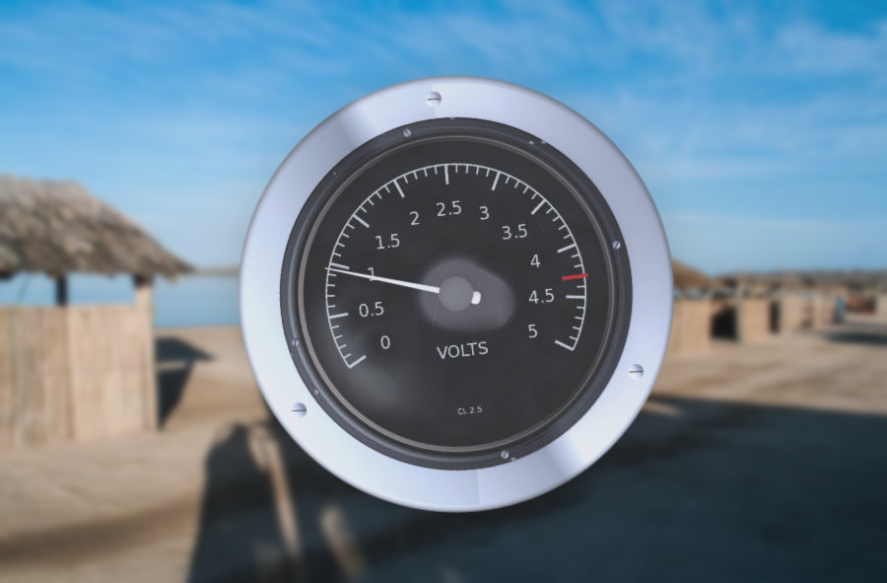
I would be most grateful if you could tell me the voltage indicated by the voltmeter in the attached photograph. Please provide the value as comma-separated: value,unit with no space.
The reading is 0.95,V
